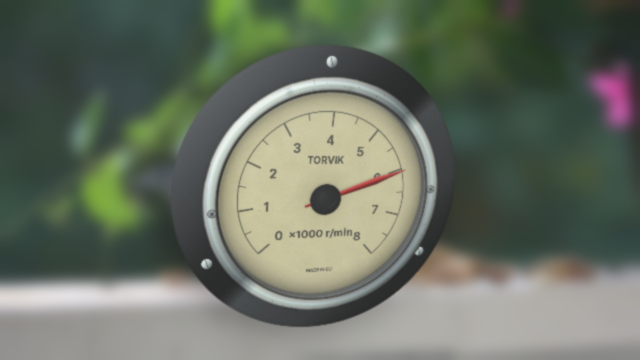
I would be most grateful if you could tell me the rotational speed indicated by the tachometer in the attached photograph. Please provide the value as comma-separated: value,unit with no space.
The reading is 6000,rpm
